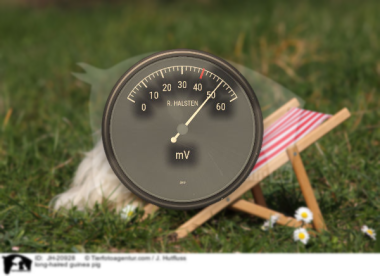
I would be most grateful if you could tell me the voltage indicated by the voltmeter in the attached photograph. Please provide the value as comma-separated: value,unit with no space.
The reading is 50,mV
